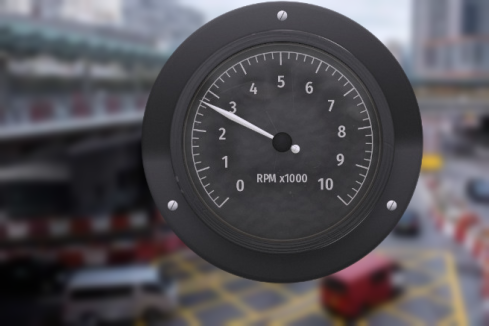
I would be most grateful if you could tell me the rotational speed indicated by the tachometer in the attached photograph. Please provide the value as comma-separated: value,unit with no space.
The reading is 2700,rpm
